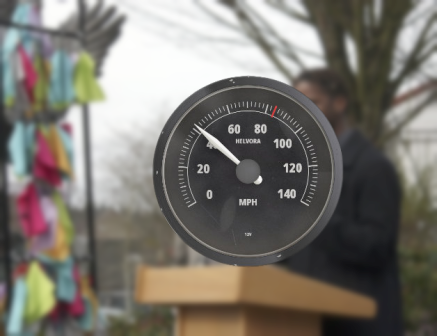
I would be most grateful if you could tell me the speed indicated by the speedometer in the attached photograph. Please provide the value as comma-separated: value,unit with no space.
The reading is 42,mph
